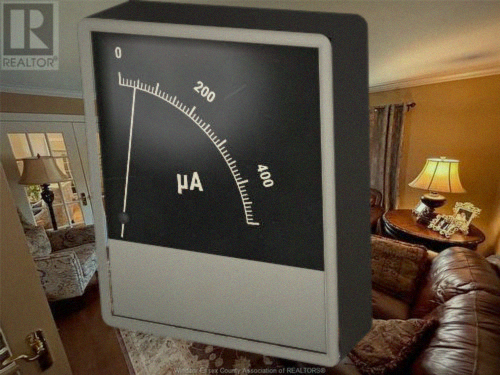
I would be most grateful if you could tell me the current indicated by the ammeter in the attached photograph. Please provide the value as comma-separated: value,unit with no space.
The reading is 50,µA
